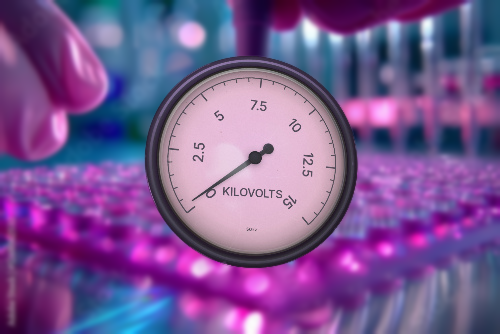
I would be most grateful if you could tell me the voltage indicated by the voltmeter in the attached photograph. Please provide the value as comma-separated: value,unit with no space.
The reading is 0.25,kV
